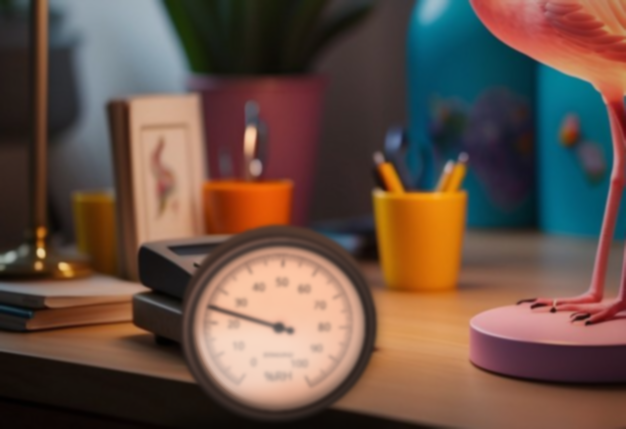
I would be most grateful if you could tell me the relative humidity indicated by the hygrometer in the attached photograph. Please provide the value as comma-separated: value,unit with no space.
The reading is 25,%
